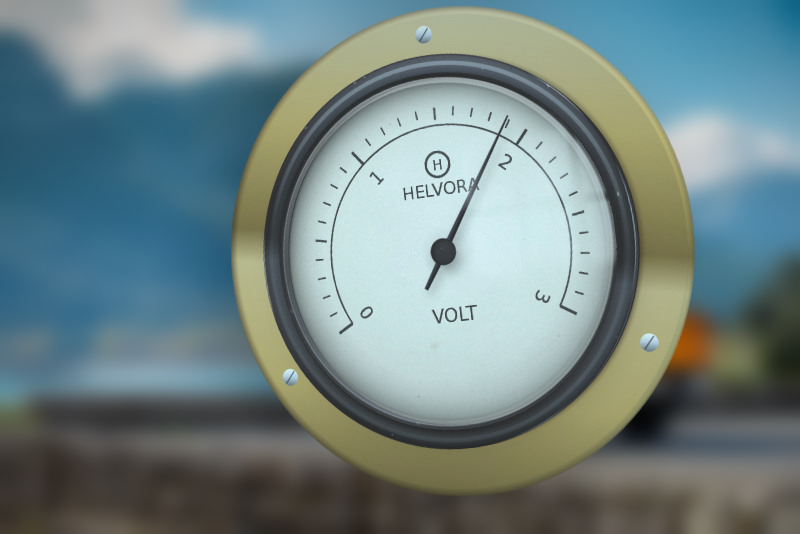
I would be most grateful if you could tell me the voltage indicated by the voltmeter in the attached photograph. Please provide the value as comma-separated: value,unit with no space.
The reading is 1.9,V
